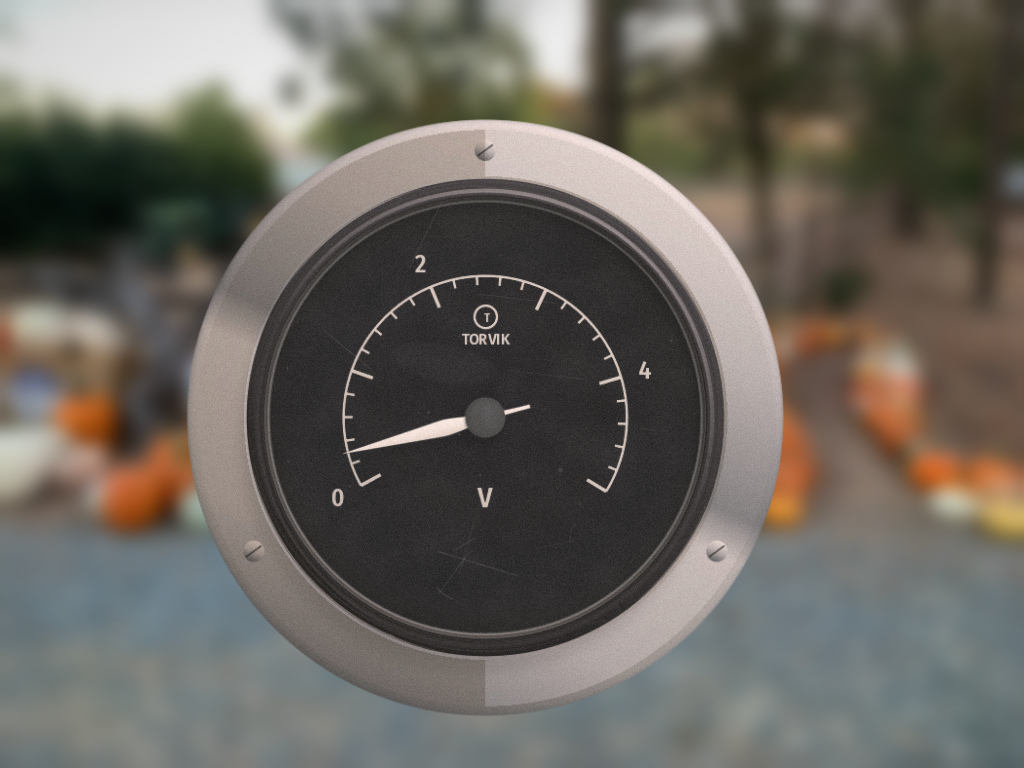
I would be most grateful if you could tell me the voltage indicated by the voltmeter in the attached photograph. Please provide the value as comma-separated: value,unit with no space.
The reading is 0.3,V
